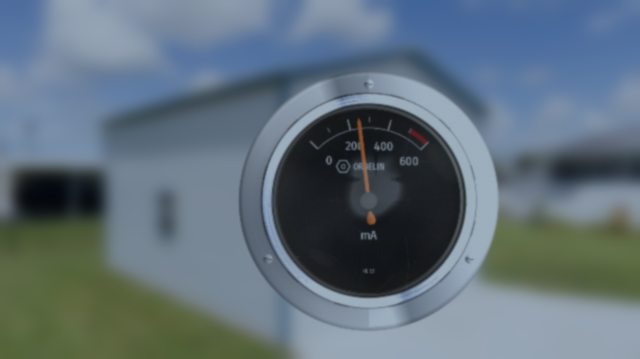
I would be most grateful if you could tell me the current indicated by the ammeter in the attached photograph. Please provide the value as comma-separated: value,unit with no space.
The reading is 250,mA
